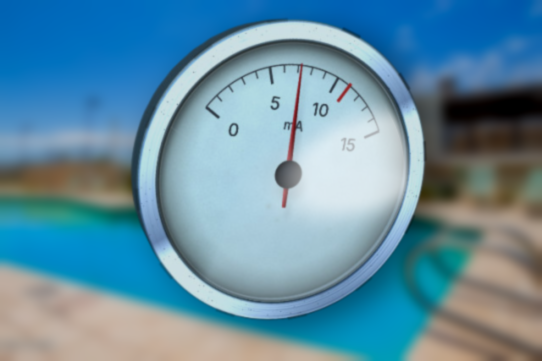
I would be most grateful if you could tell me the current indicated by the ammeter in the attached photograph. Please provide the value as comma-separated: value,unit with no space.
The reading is 7,mA
